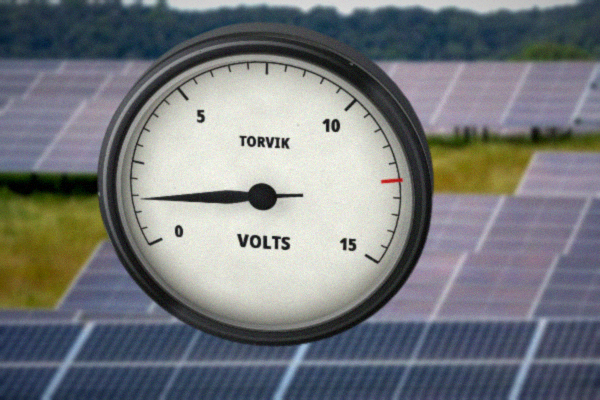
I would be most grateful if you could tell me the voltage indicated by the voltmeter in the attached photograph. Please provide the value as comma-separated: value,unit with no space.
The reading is 1.5,V
